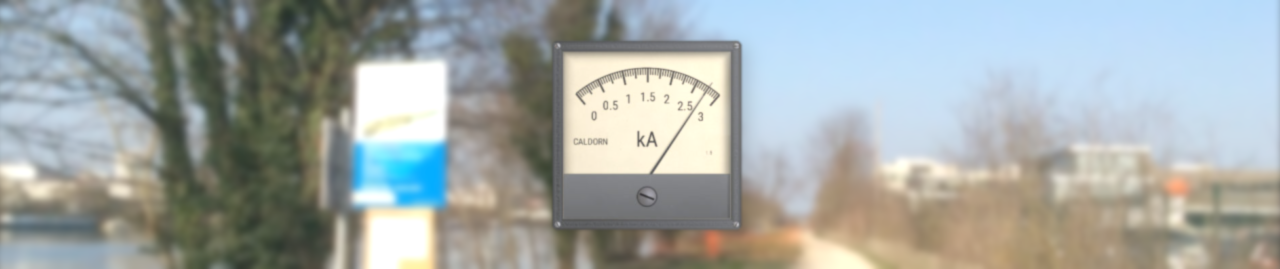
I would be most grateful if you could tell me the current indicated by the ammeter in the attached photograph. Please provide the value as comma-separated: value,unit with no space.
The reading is 2.75,kA
